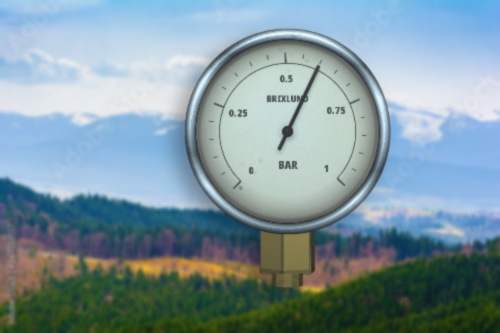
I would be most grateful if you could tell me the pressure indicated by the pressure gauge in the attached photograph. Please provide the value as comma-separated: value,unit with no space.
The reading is 0.6,bar
